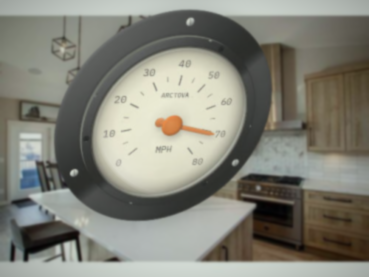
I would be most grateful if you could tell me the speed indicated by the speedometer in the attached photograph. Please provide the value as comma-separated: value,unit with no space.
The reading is 70,mph
